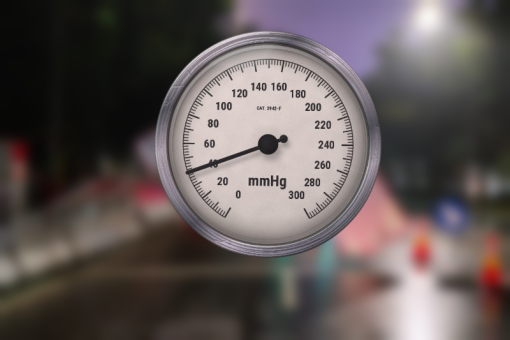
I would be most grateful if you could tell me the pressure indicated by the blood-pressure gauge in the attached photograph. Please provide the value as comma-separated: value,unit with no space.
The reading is 40,mmHg
